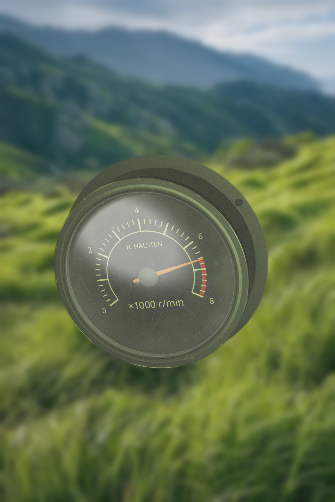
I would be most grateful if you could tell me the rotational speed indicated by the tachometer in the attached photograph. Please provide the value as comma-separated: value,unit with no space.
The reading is 6600,rpm
